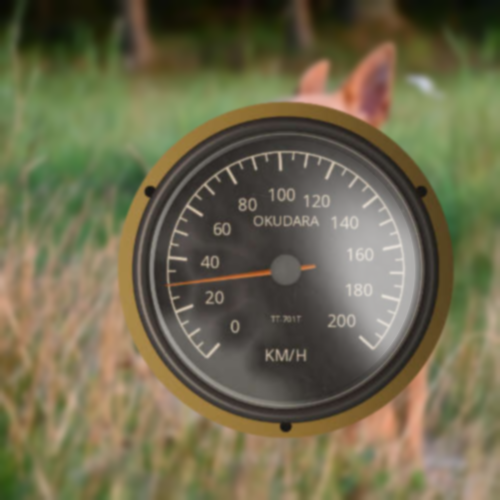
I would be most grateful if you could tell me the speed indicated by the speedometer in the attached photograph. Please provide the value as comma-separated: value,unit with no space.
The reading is 30,km/h
